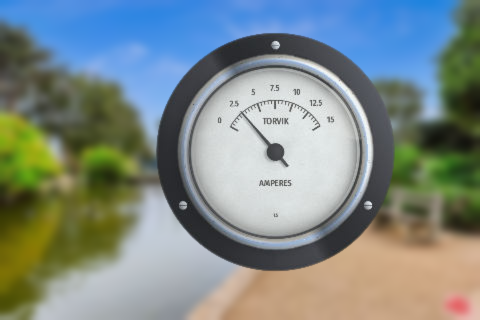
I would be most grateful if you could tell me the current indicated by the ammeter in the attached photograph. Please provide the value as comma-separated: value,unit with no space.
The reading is 2.5,A
